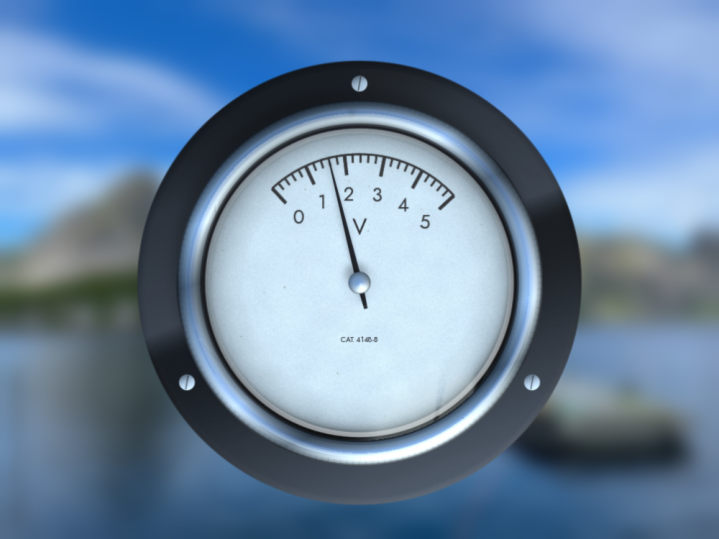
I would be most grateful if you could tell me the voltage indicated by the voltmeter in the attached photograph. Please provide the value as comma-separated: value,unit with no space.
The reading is 1.6,V
